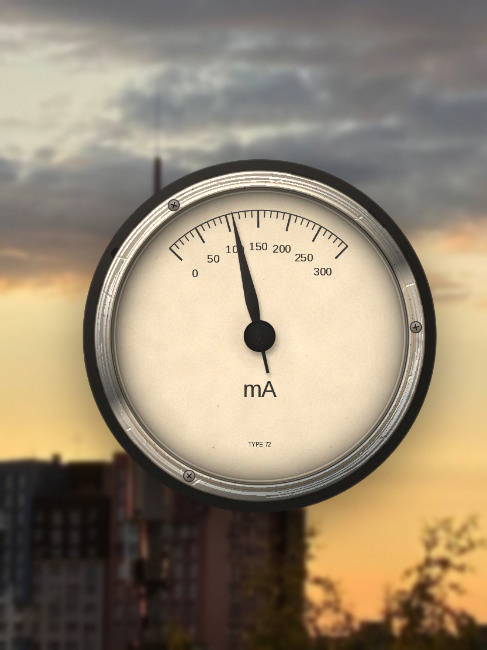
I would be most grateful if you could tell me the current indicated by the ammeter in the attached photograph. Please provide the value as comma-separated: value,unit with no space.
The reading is 110,mA
